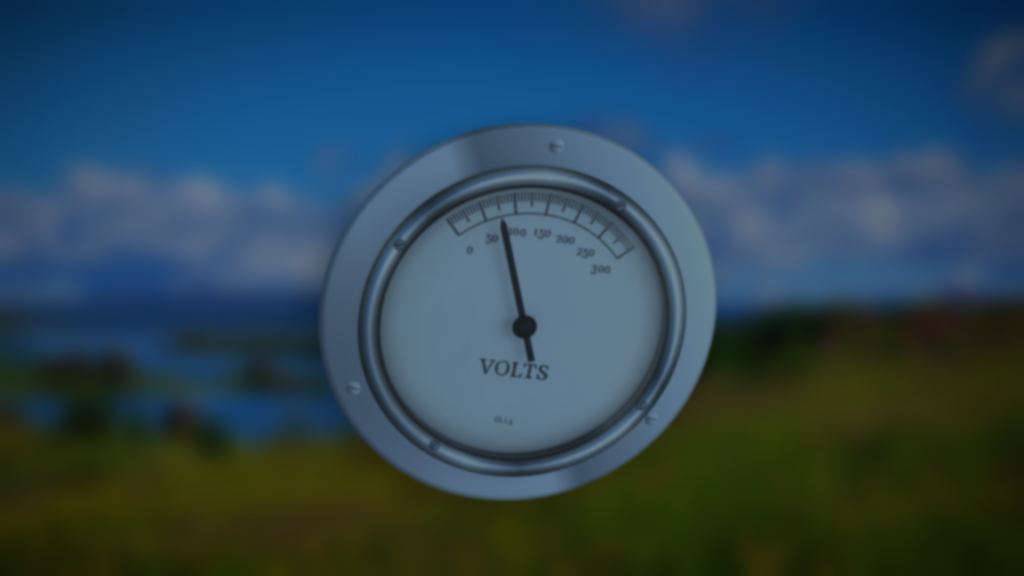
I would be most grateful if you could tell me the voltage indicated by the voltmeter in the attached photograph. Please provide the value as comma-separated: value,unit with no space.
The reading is 75,V
